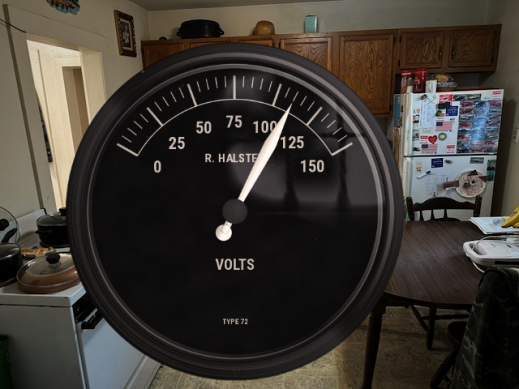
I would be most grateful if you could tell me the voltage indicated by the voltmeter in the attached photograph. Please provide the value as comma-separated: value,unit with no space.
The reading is 110,V
